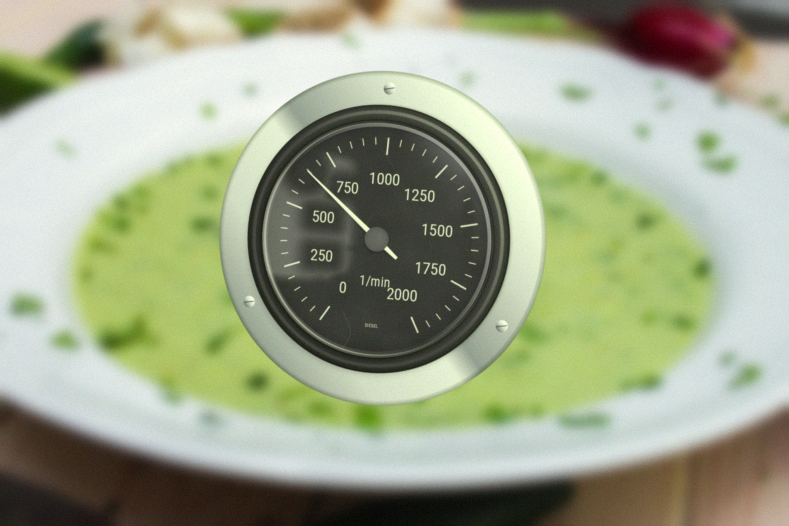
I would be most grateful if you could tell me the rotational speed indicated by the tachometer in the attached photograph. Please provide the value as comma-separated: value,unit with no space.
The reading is 650,rpm
